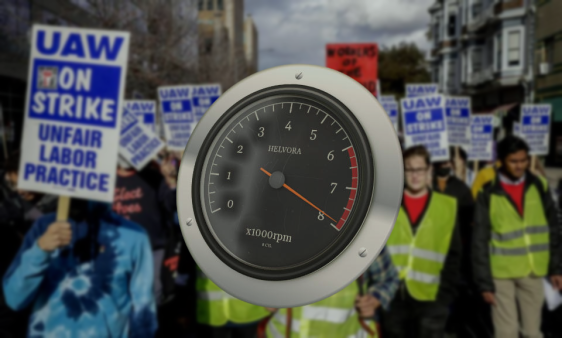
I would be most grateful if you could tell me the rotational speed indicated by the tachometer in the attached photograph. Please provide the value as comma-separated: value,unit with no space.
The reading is 7875,rpm
